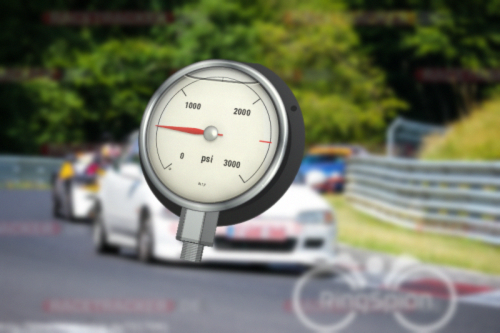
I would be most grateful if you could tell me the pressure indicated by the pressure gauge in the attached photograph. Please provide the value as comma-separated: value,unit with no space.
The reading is 500,psi
